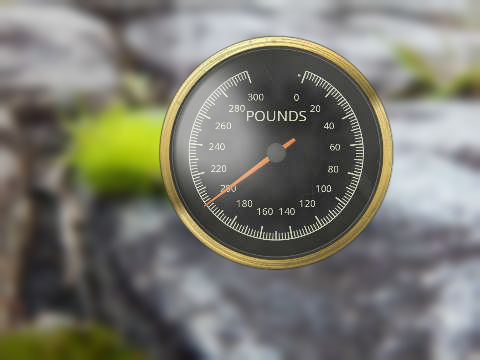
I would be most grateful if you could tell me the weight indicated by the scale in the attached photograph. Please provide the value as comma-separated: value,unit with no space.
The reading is 200,lb
